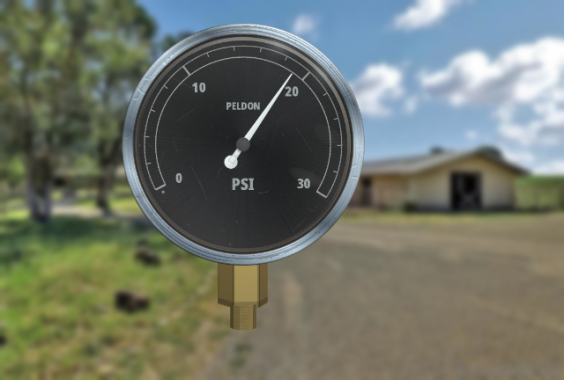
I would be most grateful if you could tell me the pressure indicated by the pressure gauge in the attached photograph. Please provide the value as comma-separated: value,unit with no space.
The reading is 19,psi
